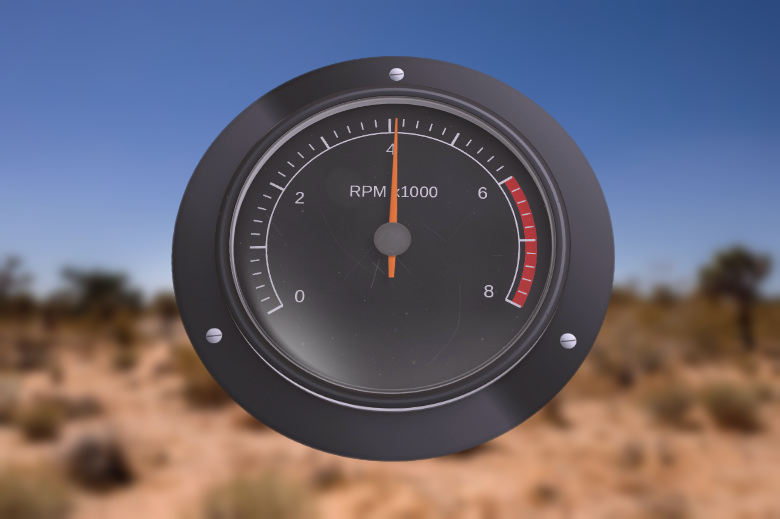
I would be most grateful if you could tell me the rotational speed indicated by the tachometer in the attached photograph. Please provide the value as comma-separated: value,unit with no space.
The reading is 4100,rpm
